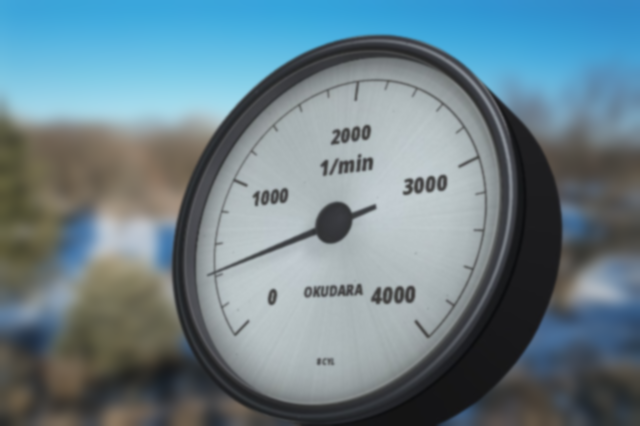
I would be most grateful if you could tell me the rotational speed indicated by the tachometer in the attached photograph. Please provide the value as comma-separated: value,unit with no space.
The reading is 400,rpm
